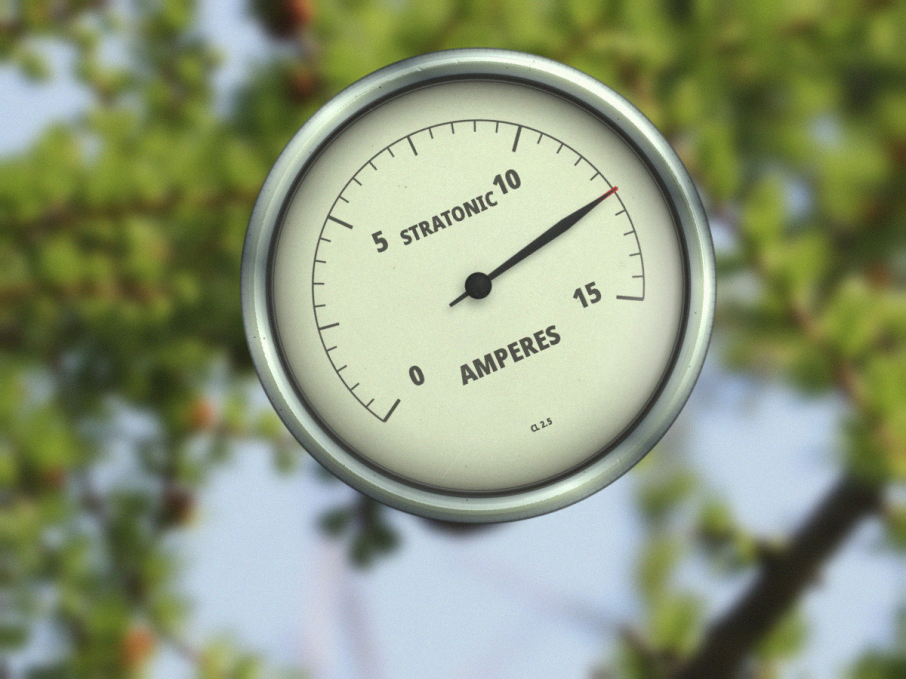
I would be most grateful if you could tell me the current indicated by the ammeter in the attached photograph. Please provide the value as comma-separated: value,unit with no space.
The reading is 12.5,A
